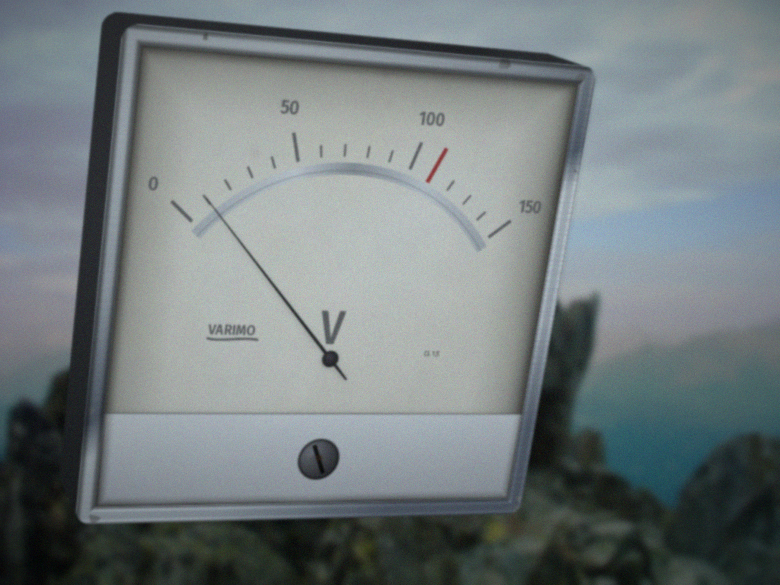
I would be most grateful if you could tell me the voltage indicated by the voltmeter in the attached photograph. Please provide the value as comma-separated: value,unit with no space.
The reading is 10,V
